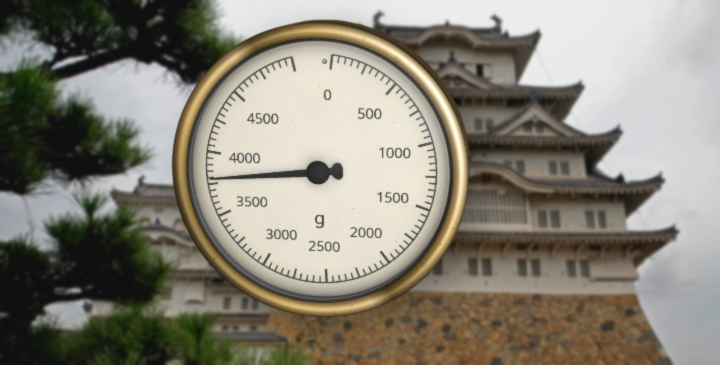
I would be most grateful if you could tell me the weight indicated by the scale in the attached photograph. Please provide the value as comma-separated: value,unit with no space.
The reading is 3800,g
